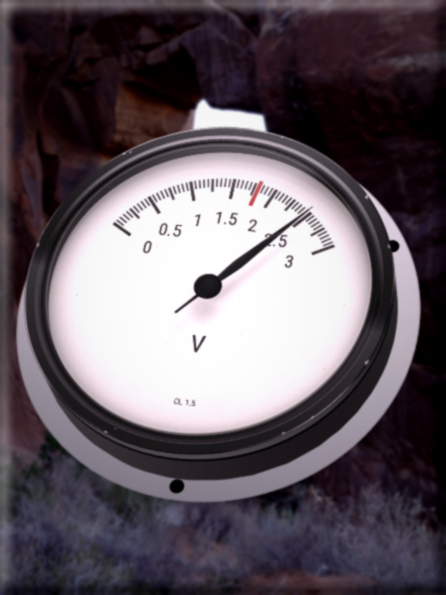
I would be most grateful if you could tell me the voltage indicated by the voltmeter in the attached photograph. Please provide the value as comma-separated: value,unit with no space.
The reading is 2.5,V
